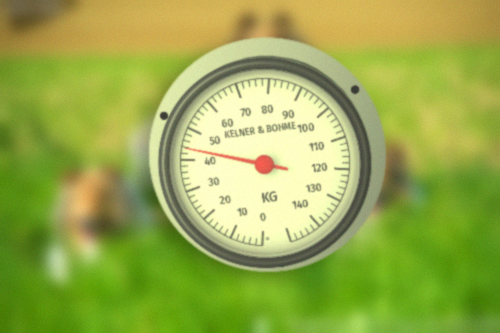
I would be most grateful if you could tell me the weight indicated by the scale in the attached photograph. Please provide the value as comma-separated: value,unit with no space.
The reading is 44,kg
